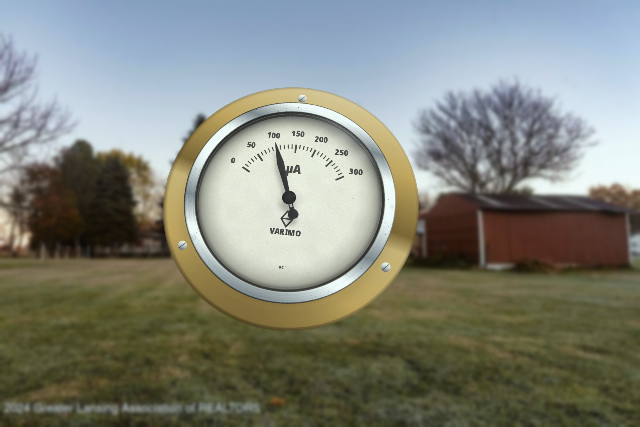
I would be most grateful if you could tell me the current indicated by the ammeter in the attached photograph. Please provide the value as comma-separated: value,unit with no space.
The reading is 100,µA
